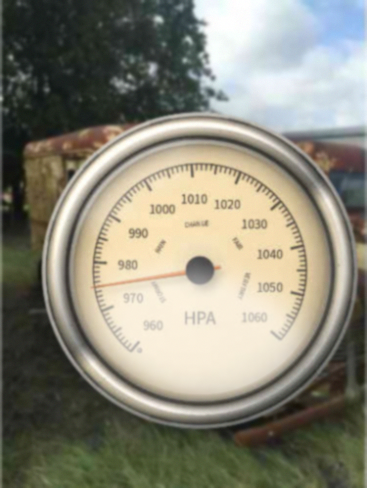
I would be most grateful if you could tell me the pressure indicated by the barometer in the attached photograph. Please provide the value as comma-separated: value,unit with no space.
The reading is 975,hPa
